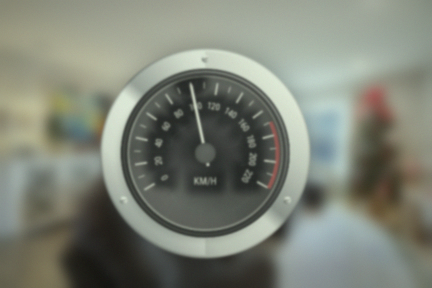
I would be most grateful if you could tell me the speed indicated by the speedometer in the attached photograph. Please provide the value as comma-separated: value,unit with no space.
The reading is 100,km/h
